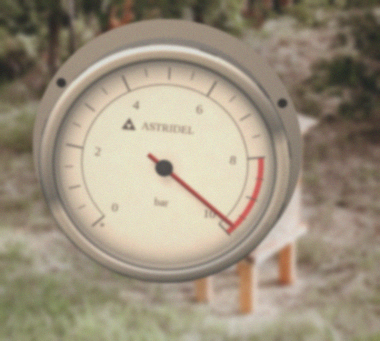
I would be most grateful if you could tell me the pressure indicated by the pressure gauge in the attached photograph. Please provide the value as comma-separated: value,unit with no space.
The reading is 9.75,bar
